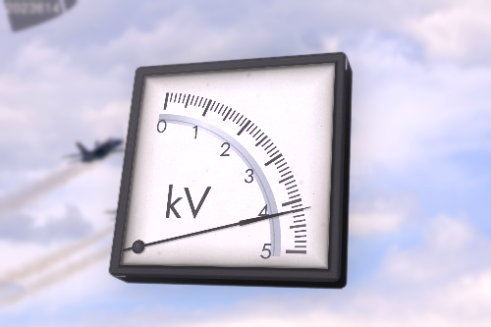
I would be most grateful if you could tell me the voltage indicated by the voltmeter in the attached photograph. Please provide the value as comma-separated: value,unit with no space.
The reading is 4.2,kV
